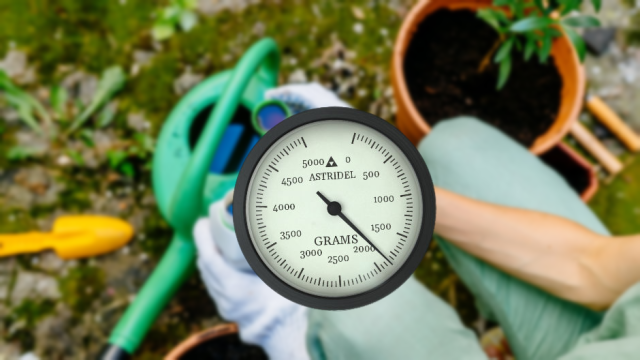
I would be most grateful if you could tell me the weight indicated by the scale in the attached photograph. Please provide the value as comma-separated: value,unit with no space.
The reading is 1850,g
